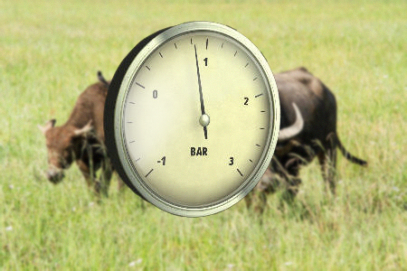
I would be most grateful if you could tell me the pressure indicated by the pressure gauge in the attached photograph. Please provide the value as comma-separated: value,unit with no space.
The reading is 0.8,bar
